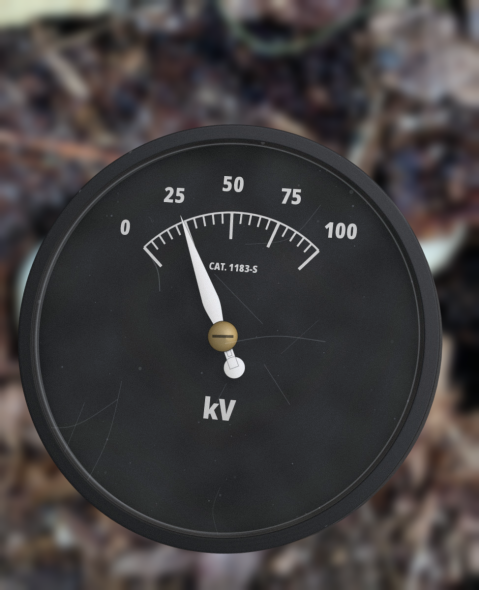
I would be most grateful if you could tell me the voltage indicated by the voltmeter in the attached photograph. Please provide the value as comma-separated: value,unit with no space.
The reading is 25,kV
